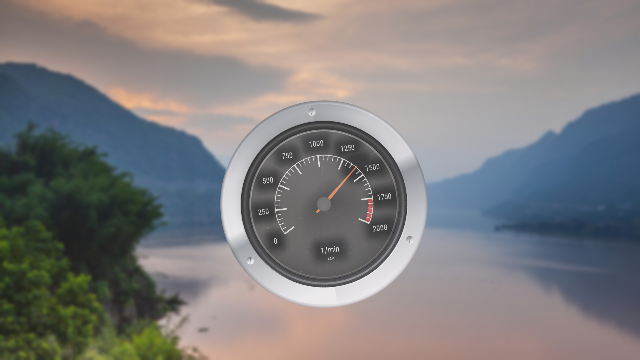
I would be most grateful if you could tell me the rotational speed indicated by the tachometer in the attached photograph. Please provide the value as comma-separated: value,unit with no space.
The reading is 1400,rpm
